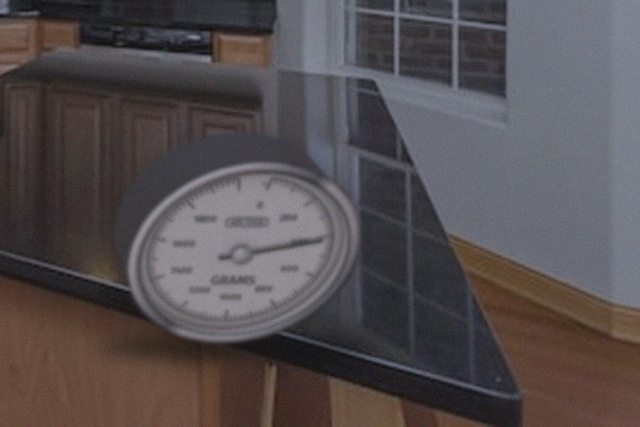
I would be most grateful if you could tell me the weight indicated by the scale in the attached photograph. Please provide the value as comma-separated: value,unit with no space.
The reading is 400,g
